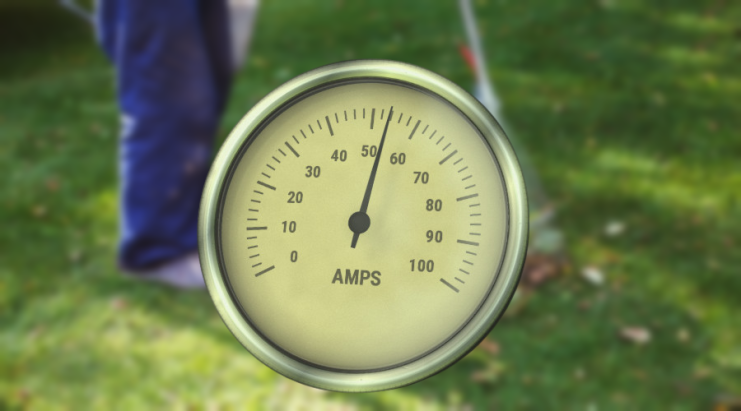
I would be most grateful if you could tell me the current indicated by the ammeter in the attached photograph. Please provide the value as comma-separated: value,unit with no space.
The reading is 54,A
